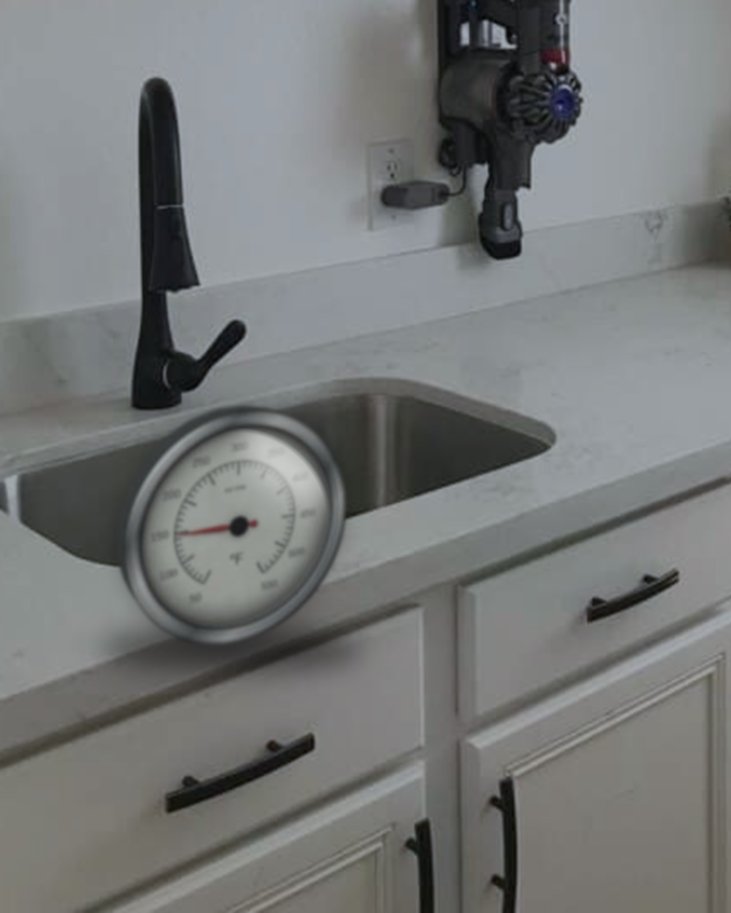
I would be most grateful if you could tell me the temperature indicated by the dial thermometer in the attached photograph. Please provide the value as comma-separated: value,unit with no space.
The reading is 150,°F
